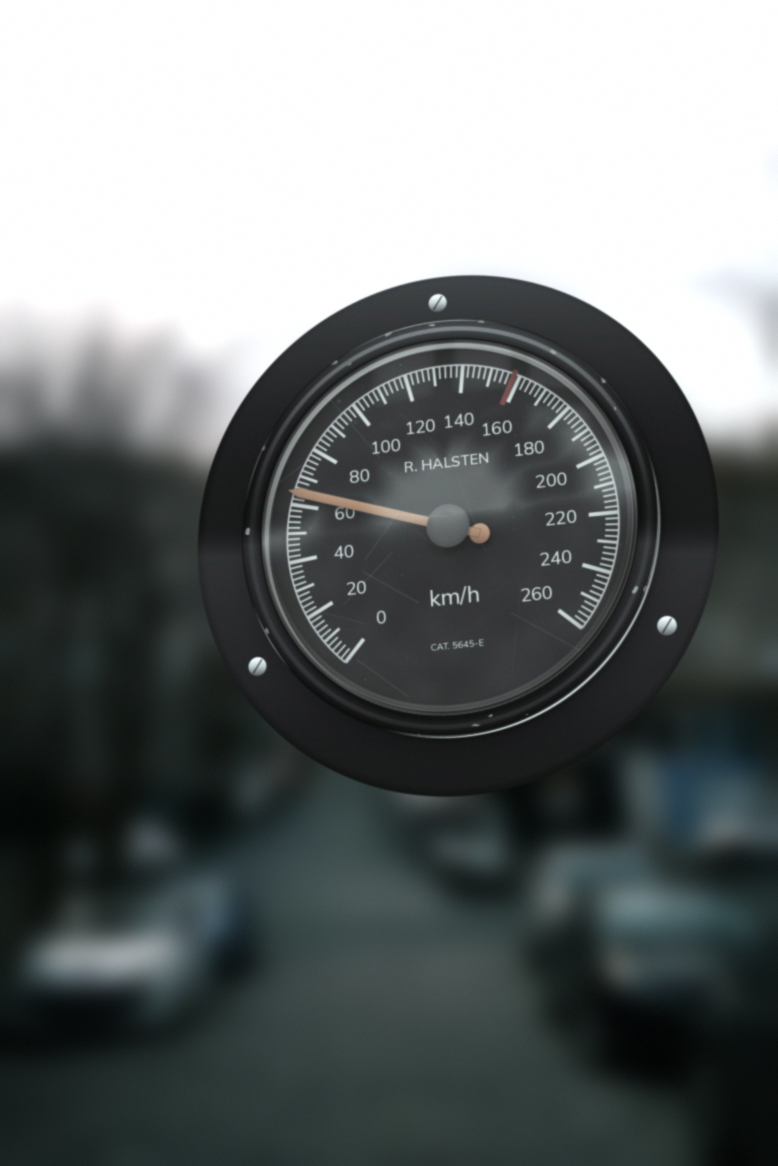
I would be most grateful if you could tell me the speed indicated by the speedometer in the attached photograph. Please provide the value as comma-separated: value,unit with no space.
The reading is 64,km/h
